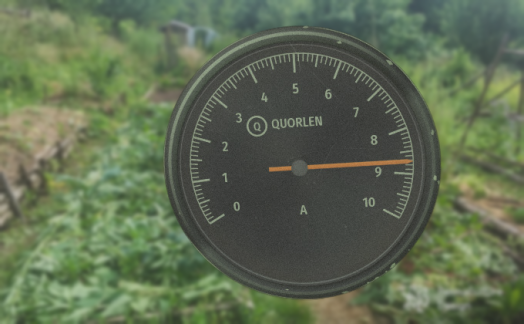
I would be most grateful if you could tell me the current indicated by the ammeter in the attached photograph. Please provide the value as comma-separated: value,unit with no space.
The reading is 8.7,A
